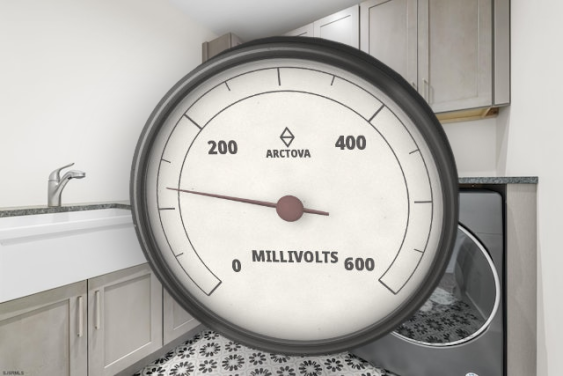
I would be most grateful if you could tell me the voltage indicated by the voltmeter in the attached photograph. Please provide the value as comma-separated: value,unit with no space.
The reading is 125,mV
